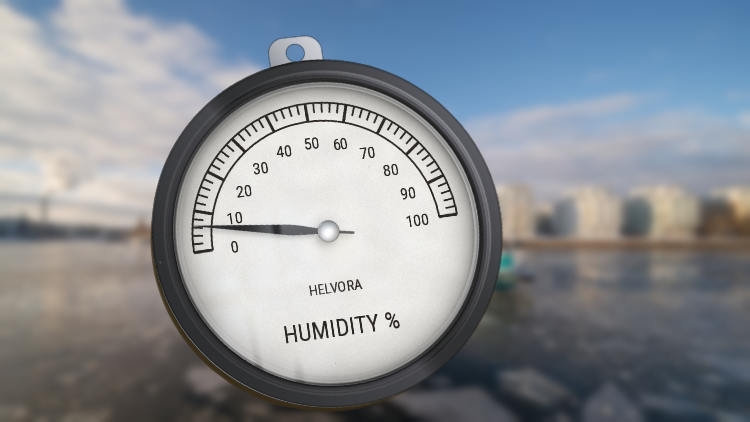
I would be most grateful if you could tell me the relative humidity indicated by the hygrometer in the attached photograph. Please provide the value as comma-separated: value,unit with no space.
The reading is 6,%
